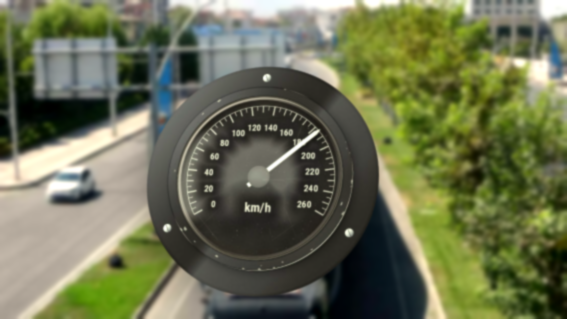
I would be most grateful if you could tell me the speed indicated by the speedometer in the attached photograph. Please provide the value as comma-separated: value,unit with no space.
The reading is 185,km/h
